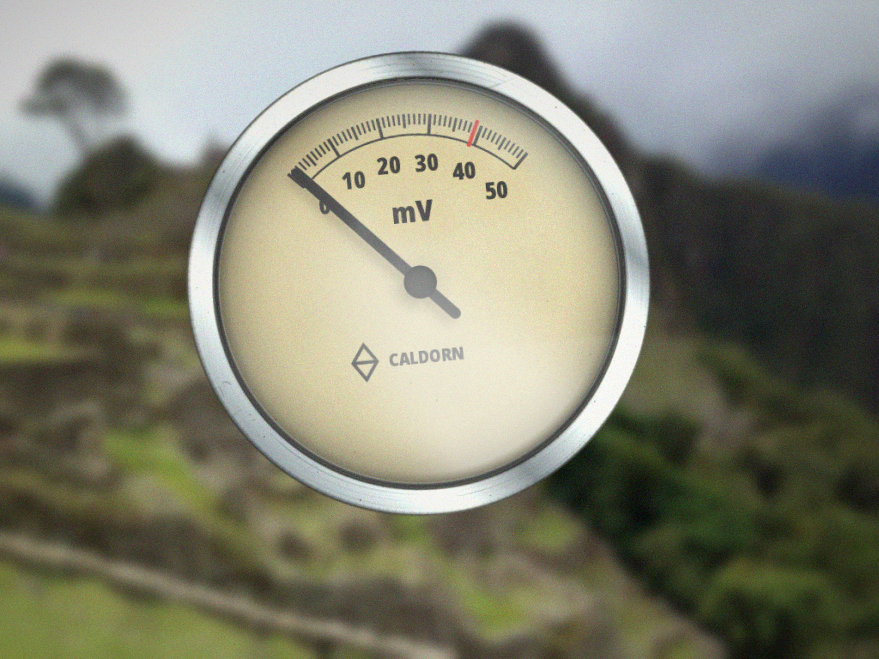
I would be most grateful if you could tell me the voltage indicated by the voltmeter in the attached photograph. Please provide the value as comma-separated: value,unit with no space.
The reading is 1,mV
